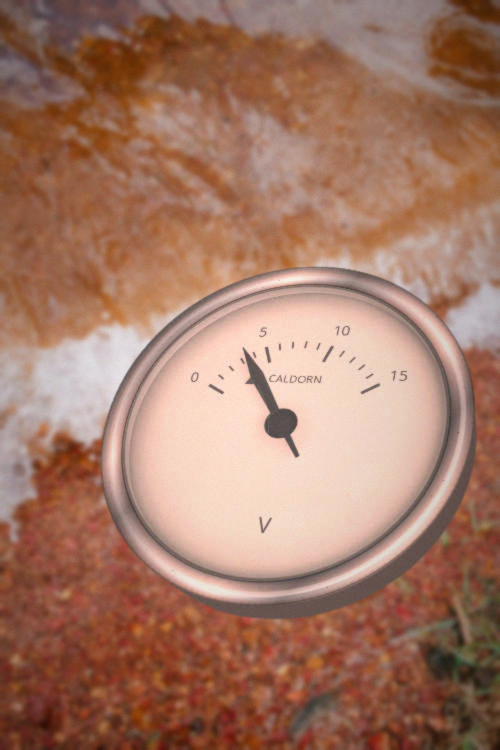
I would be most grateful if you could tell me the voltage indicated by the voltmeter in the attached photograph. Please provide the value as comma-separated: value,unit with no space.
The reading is 3.5,V
